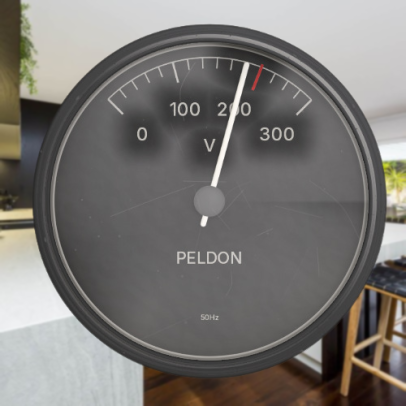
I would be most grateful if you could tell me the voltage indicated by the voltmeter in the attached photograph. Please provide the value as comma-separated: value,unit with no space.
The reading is 200,V
